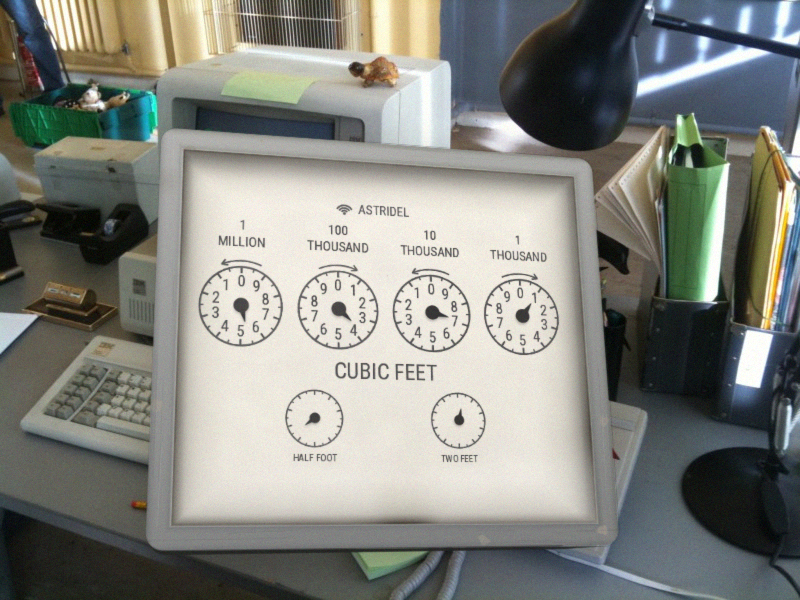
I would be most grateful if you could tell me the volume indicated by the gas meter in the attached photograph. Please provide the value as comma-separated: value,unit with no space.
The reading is 537100,ft³
